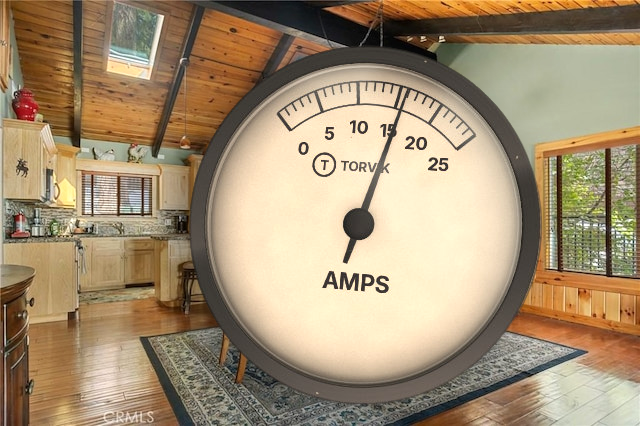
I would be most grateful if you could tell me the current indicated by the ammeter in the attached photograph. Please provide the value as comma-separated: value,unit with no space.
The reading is 16,A
